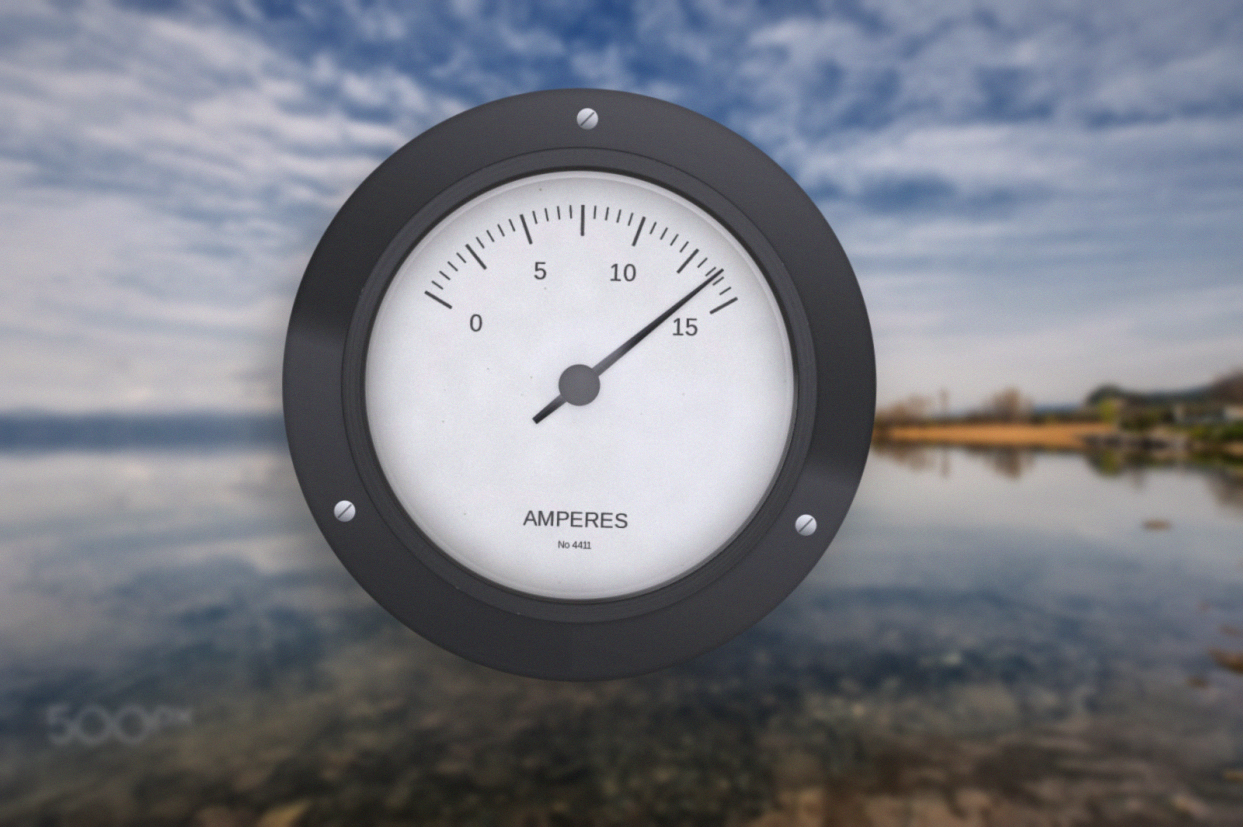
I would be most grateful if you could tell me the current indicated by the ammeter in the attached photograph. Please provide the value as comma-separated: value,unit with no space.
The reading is 13.75,A
